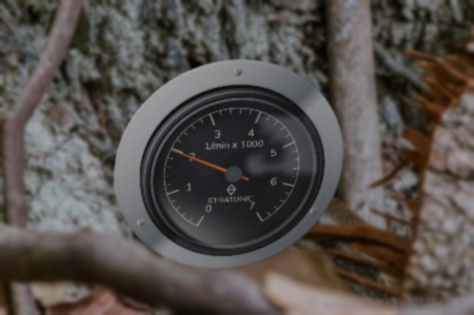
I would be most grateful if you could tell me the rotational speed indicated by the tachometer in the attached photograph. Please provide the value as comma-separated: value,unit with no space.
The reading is 2000,rpm
